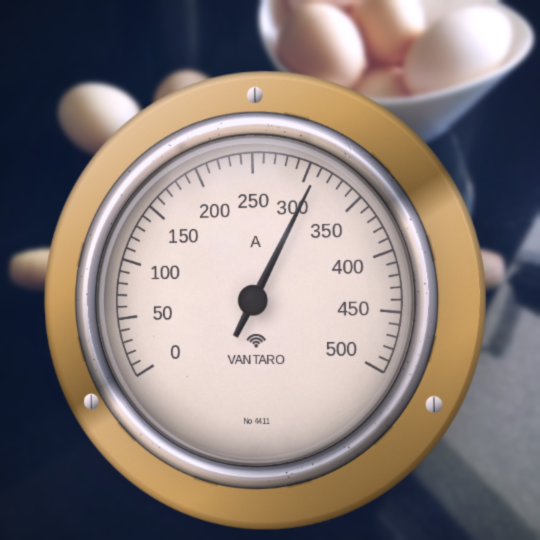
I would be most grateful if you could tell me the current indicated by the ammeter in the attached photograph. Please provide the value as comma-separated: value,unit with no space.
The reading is 310,A
